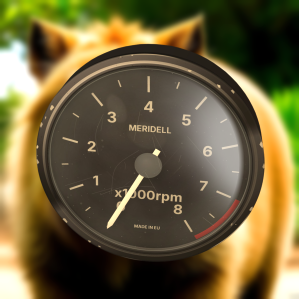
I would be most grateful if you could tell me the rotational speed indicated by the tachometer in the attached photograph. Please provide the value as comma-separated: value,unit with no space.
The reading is 0,rpm
